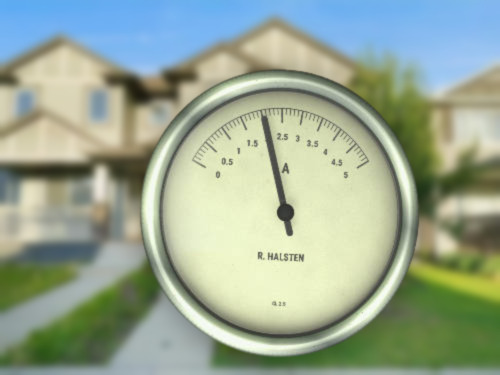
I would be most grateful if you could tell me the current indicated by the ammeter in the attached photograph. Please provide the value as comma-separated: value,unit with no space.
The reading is 2,A
